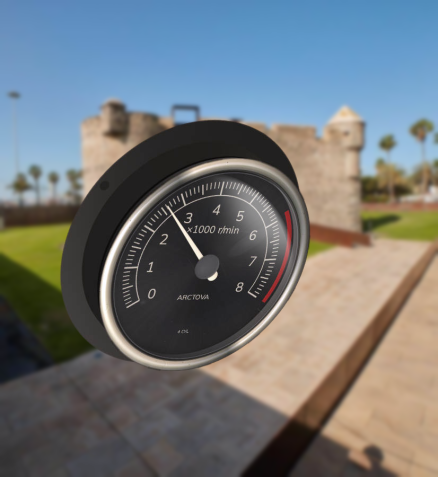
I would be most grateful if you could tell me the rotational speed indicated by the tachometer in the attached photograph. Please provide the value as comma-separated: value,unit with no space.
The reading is 2600,rpm
